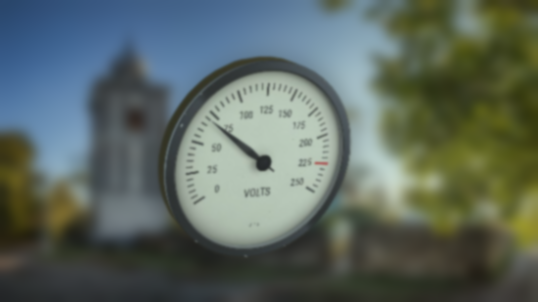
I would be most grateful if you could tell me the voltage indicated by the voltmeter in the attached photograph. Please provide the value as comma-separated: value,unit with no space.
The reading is 70,V
